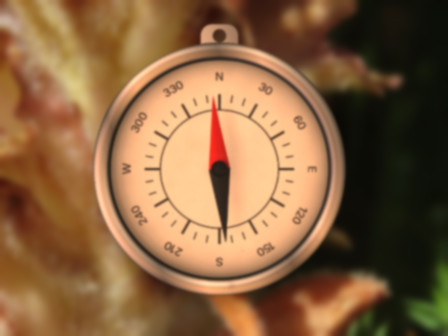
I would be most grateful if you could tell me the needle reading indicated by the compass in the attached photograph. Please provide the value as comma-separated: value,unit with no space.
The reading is 355,°
